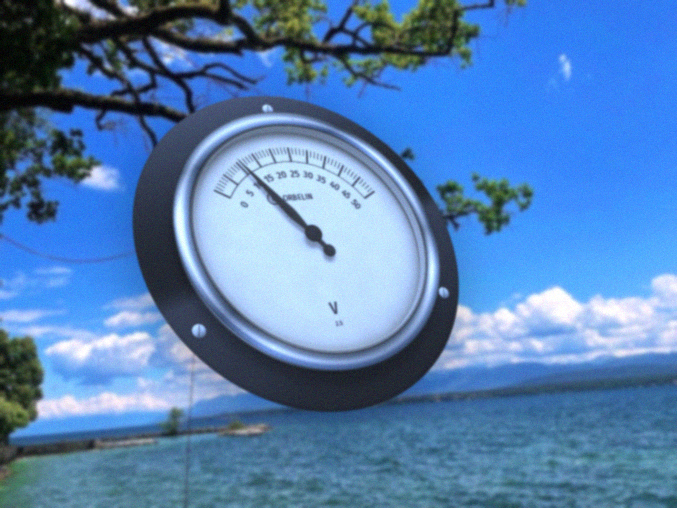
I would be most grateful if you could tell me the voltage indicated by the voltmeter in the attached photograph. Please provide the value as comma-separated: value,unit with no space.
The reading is 10,V
